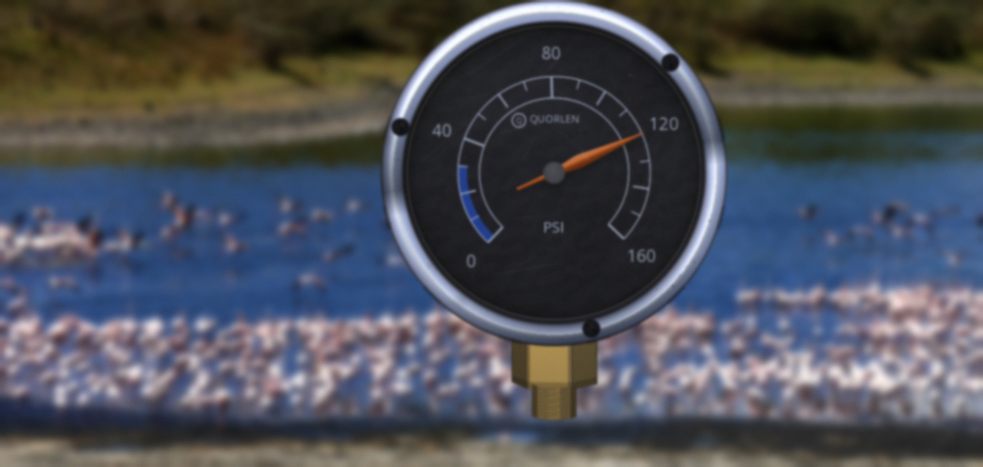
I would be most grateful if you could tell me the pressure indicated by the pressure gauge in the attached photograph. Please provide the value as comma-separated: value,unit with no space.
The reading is 120,psi
